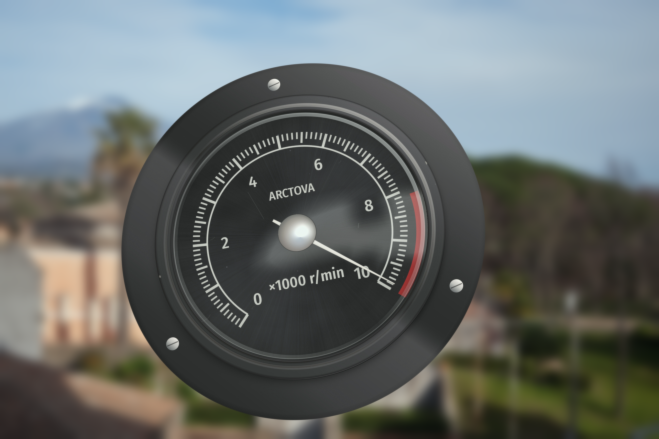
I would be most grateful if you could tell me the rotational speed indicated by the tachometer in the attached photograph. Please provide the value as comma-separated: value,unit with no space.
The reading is 9900,rpm
